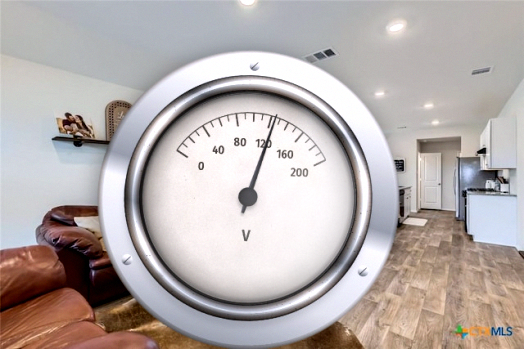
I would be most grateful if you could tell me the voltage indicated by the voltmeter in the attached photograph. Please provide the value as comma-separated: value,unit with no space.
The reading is 125,V
